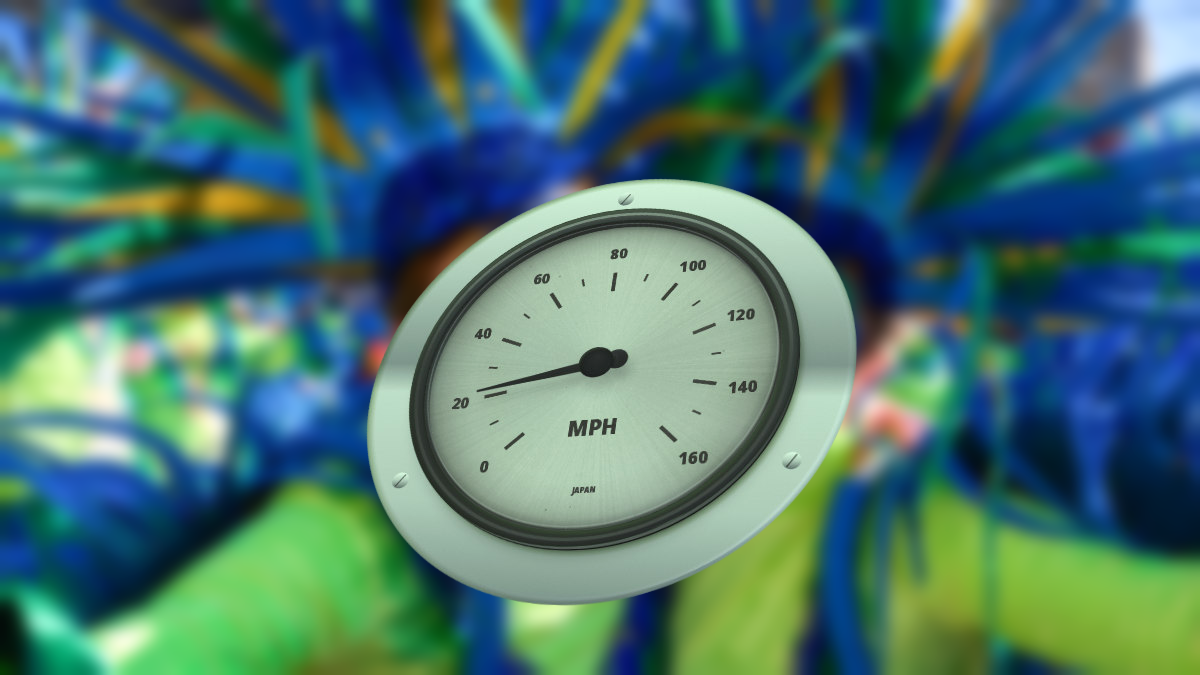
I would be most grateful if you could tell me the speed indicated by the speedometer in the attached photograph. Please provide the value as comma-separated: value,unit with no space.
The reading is 20,mph
